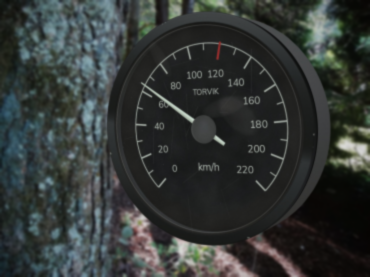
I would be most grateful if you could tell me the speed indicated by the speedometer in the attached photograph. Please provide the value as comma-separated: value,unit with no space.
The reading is 65,km/h
